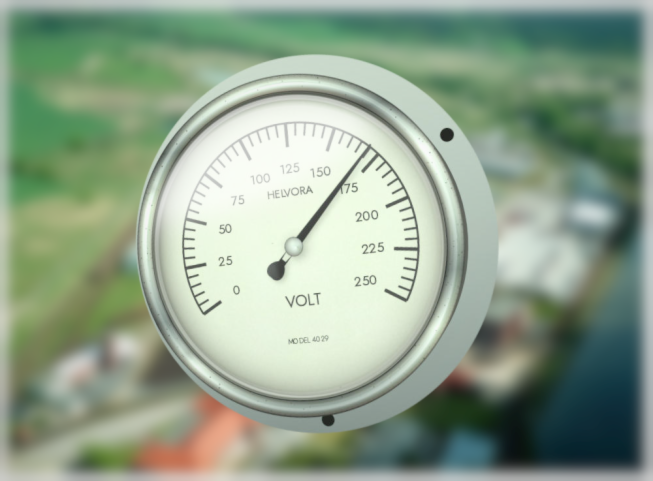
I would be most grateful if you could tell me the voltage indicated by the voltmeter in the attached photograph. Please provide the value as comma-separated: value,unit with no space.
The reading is 170,V
